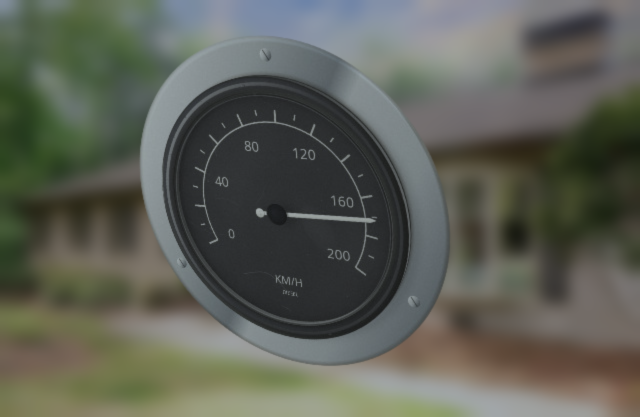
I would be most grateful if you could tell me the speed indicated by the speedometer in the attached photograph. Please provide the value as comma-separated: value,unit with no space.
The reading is 170,km/h
